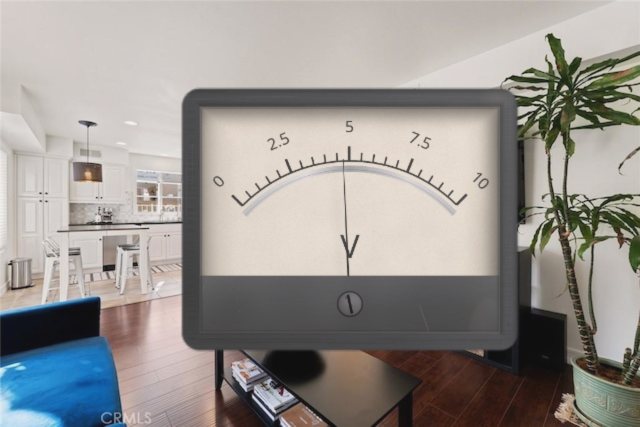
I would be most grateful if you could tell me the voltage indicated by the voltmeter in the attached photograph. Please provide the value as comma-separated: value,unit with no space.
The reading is 4.75,V
